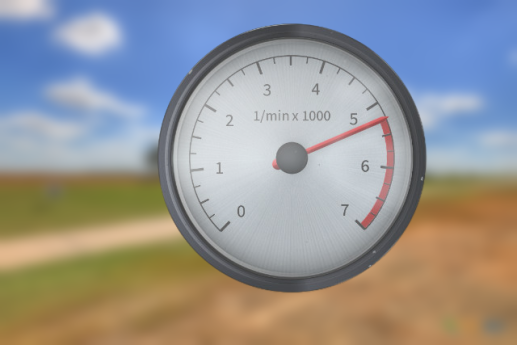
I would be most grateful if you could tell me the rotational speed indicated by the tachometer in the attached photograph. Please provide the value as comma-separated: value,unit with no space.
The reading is 5250,rpm
